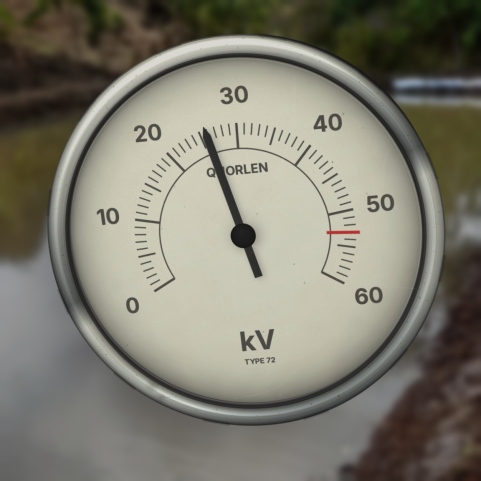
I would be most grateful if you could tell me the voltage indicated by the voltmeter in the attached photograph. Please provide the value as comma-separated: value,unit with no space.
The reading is 26,kV
